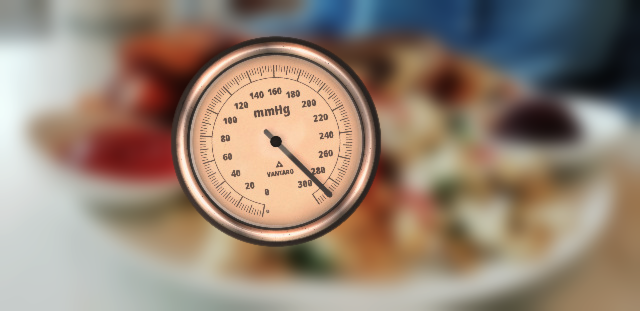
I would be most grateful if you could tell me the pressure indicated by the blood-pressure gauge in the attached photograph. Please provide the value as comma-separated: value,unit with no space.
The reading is 290,mmHg
